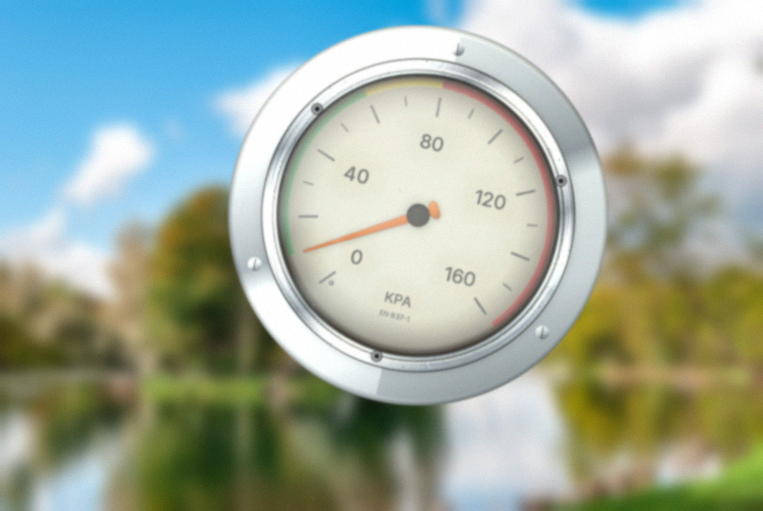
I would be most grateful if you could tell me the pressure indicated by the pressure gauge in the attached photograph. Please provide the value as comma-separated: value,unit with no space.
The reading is 10,kPa
